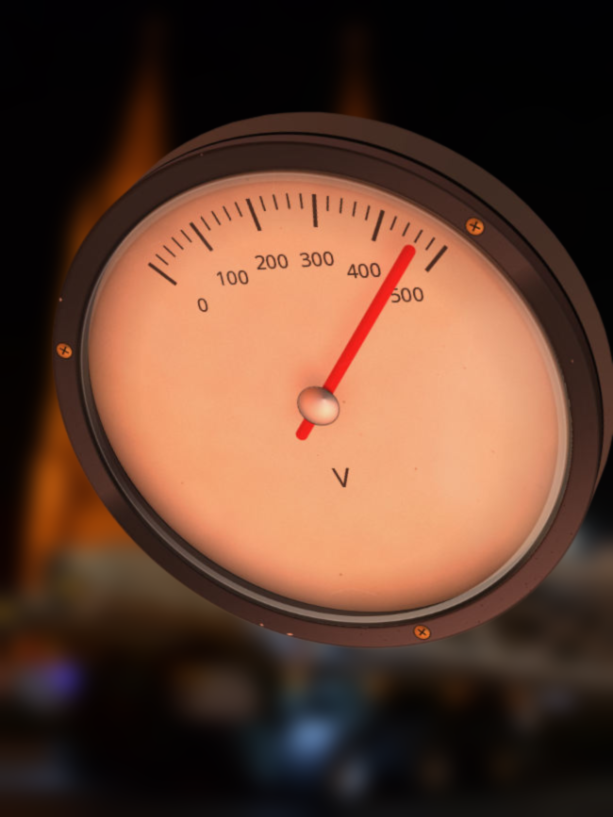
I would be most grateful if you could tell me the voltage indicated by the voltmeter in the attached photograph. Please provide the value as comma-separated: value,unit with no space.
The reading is 460,V
